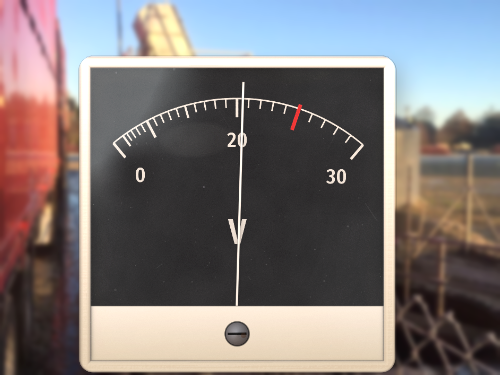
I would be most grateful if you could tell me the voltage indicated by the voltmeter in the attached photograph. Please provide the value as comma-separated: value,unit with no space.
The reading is 20.5,V
